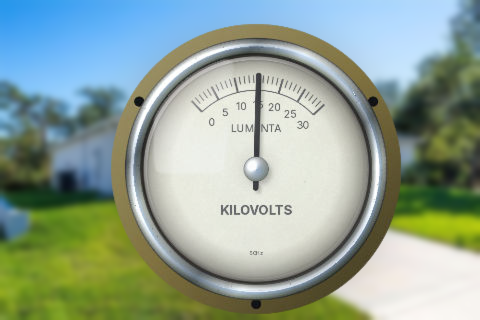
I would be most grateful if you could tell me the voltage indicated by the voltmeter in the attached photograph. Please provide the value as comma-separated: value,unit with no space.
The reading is 15,kV
